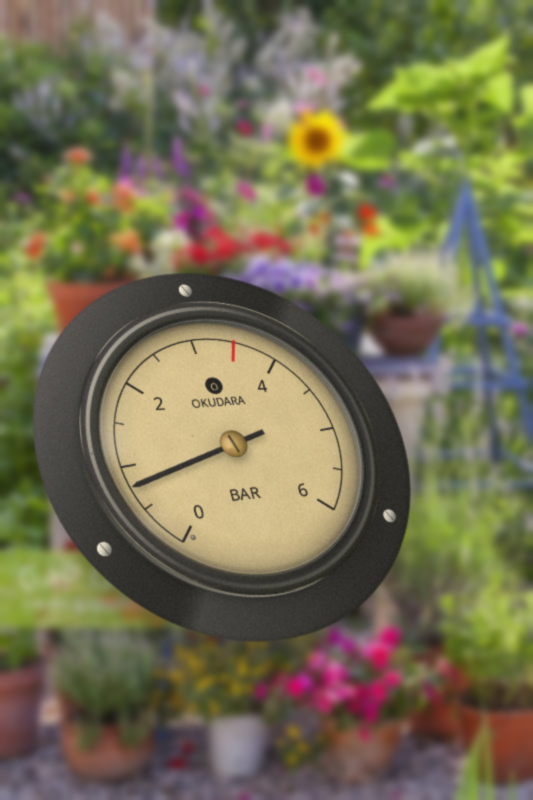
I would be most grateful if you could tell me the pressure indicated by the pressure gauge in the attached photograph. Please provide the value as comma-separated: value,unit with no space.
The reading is 0.75,bar
